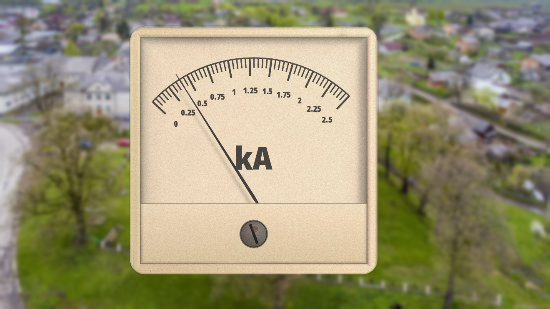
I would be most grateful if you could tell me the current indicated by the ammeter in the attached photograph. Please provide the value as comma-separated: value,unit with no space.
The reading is 0.4,kA
